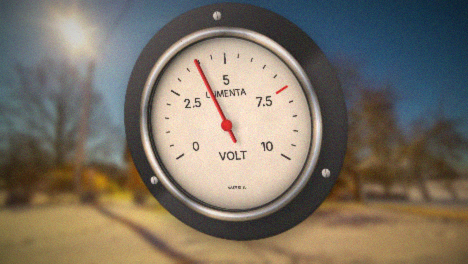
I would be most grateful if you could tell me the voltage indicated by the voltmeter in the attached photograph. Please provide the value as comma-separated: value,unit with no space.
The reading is 4,V
